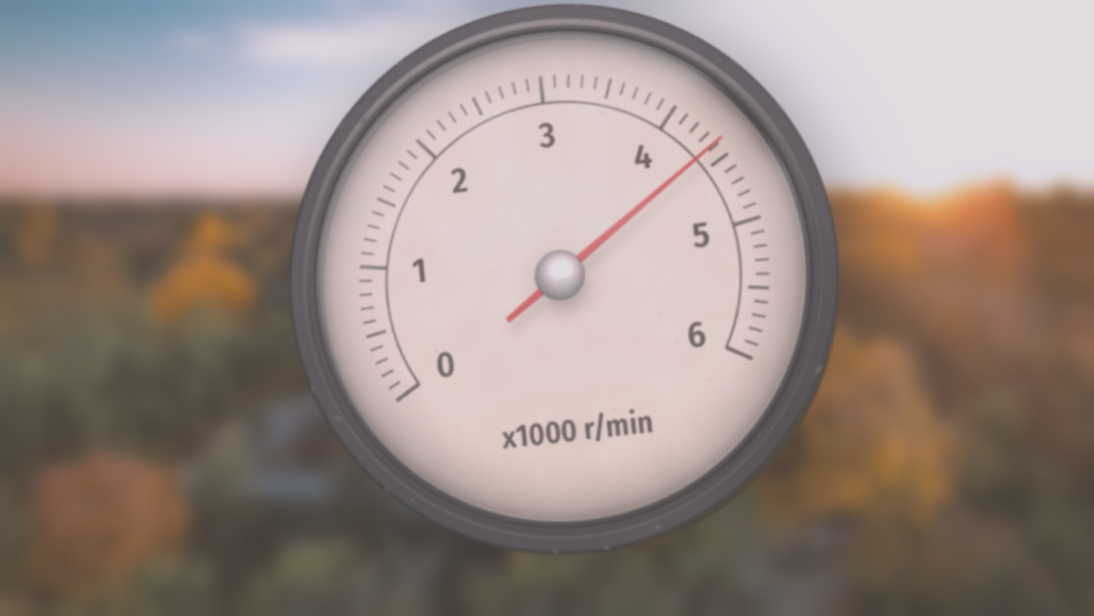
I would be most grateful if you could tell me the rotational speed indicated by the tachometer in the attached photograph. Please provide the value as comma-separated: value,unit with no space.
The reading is 4400,rpm
